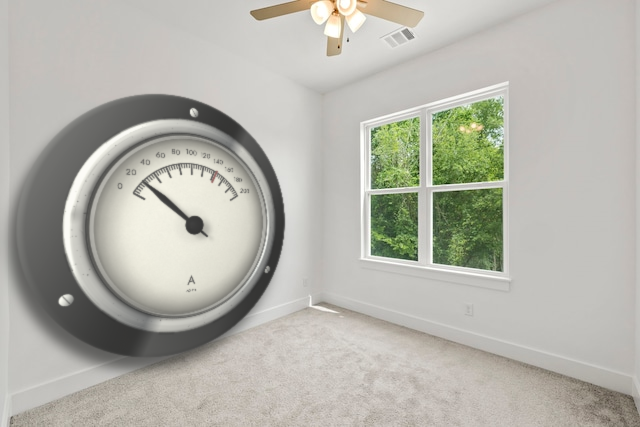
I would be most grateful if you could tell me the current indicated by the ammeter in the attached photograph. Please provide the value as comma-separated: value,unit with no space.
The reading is 20,A
